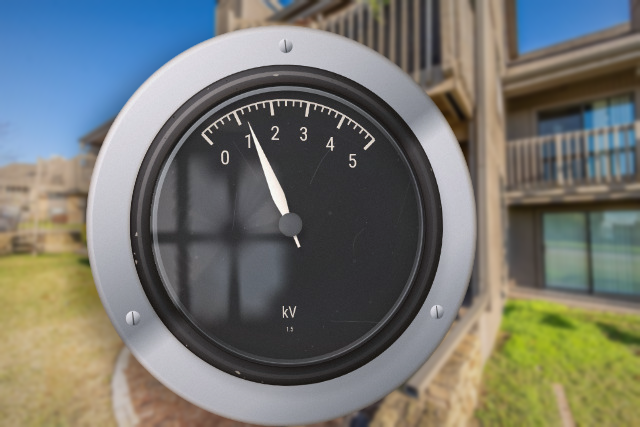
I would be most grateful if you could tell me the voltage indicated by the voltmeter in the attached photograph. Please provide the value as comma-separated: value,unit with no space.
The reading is 1.2,kV
